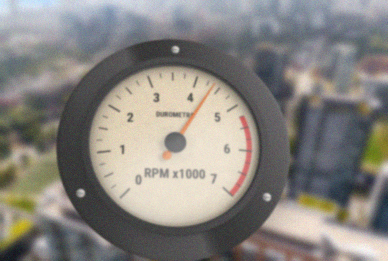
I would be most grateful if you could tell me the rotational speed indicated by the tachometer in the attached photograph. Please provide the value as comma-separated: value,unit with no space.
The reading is 4375,rpm
